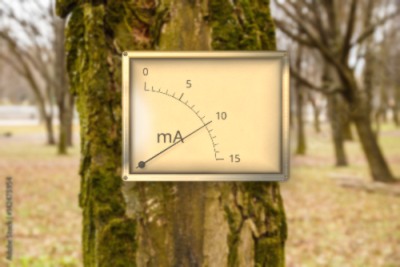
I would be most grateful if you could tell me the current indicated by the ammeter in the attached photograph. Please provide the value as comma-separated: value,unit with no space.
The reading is 10,mA
